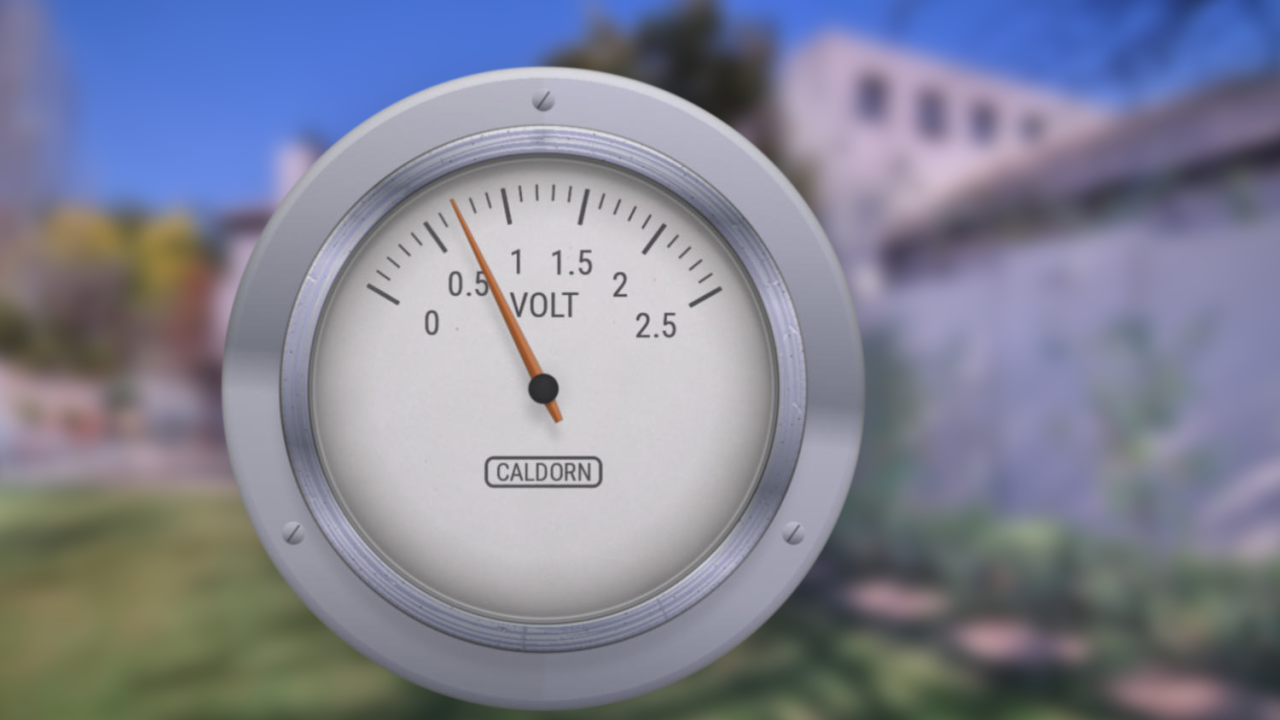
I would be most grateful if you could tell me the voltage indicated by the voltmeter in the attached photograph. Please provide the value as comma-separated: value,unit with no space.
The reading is 0.7,V
